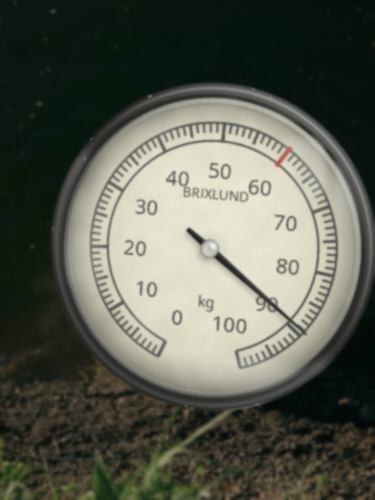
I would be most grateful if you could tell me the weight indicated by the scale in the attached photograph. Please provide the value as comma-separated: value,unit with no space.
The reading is 89,kg
